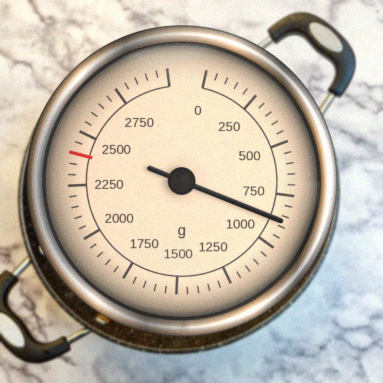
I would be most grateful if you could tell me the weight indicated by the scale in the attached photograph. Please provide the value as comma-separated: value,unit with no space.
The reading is 875,g
